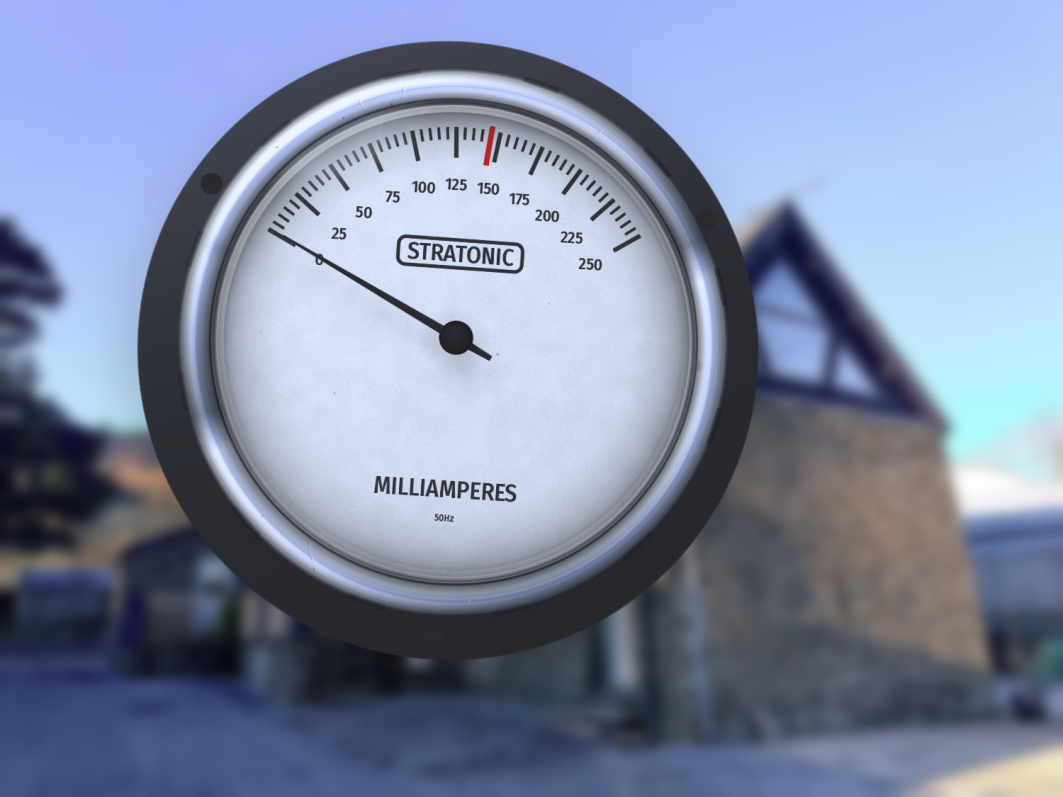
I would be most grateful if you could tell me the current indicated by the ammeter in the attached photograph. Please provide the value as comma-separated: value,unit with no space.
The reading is 0,mA
